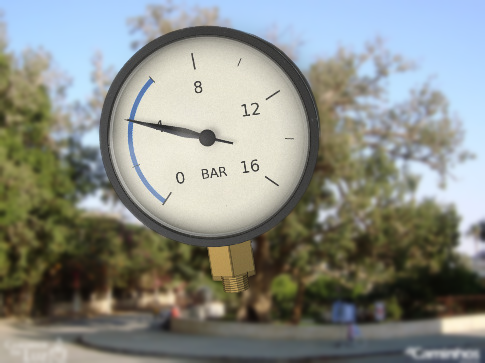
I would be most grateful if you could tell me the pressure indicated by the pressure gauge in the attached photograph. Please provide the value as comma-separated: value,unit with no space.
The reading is 4,bar
